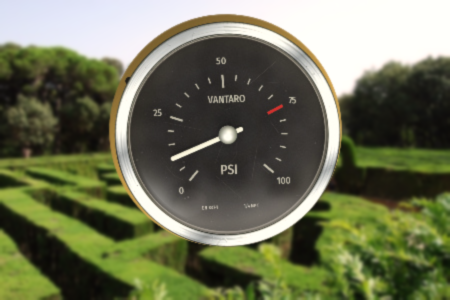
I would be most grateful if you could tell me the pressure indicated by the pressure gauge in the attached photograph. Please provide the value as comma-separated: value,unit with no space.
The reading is 10,psi
